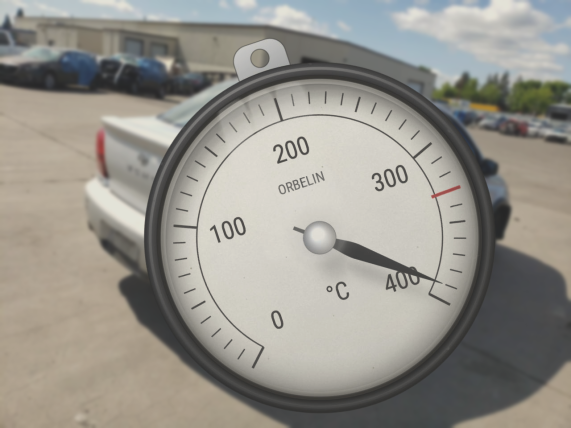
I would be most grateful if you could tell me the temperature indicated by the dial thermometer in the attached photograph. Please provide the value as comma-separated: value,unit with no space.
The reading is 390,°C
